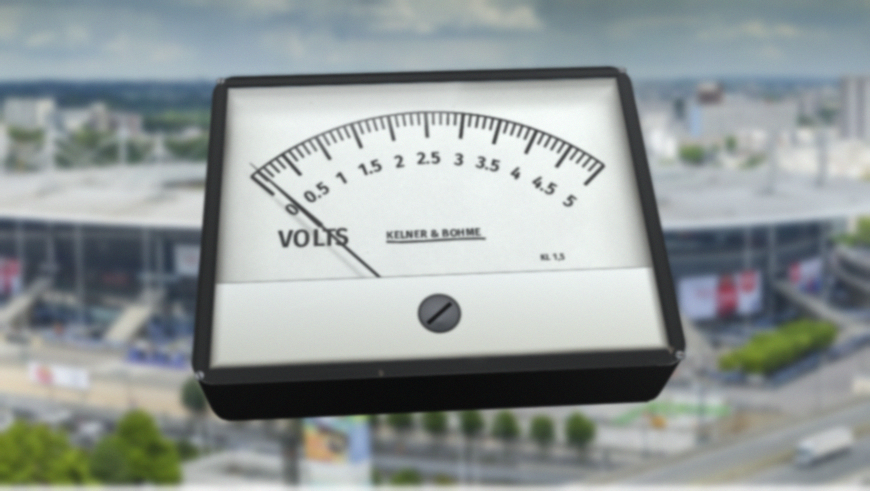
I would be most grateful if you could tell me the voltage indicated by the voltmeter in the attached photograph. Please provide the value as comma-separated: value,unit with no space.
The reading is 0.1,V
